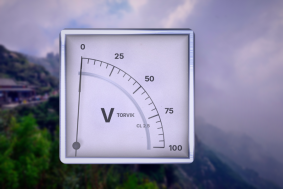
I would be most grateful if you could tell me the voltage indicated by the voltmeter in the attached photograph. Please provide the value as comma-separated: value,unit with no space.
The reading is 0,V
